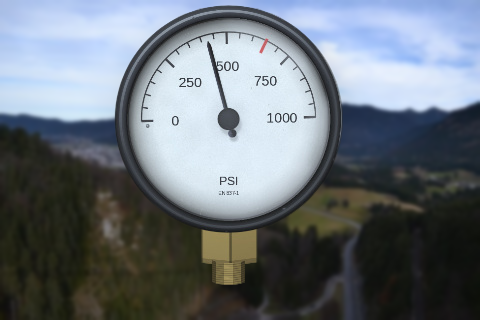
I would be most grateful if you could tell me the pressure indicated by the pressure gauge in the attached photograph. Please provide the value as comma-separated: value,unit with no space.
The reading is 425,psi
